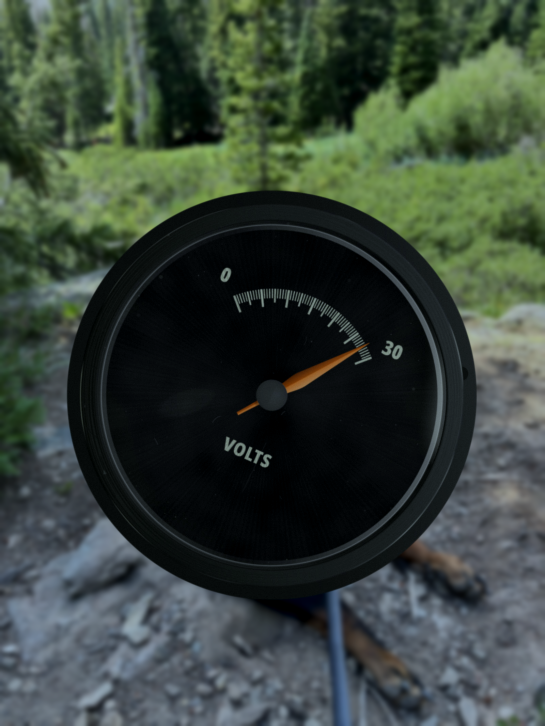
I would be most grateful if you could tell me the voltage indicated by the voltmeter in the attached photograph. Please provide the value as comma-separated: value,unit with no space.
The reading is 27.5,V
